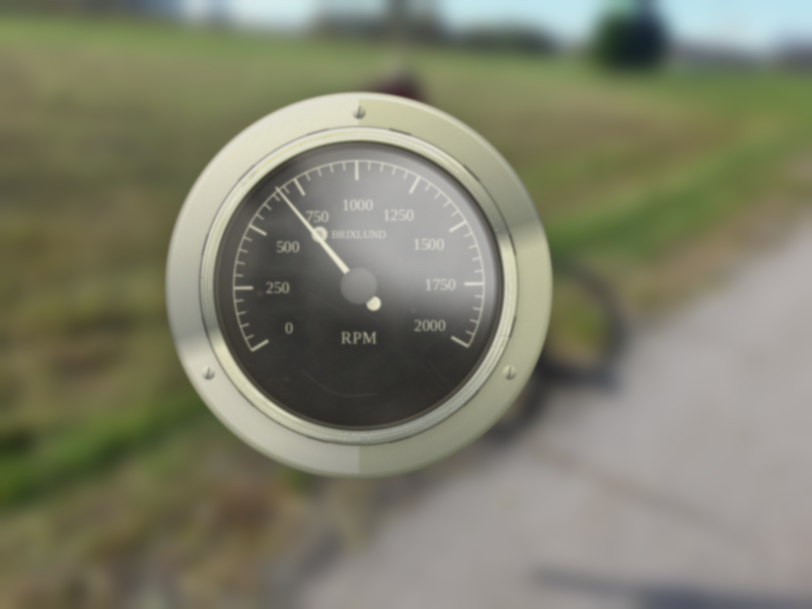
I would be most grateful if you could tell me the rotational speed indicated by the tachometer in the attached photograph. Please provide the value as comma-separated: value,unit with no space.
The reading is 675,rpm
